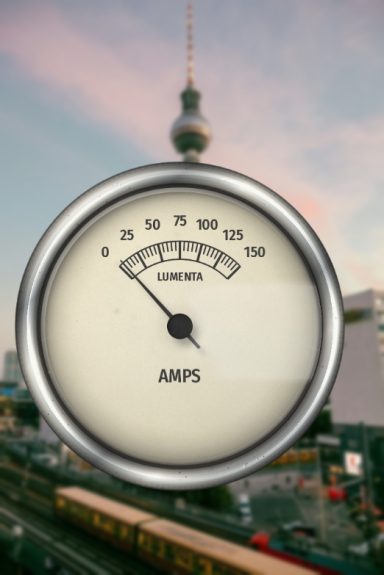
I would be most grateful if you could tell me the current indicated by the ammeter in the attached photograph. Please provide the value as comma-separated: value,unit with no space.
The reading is 5,A
